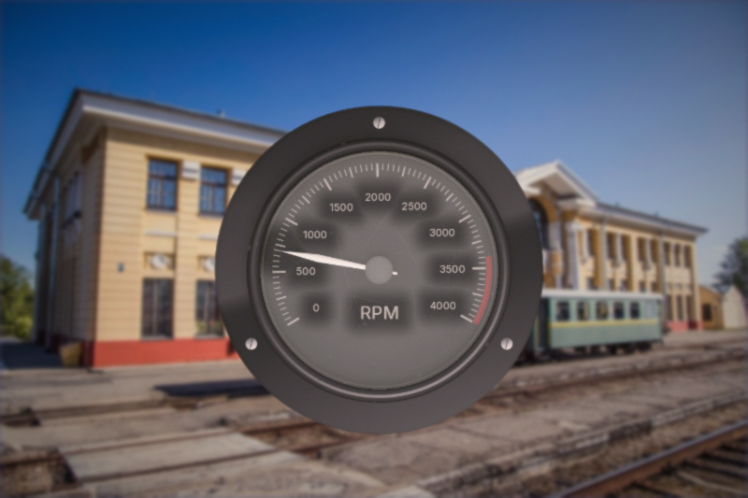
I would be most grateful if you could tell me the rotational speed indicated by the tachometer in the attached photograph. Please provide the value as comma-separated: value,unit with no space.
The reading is 700,rpm
